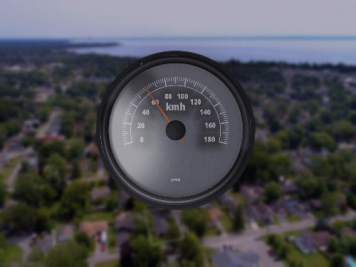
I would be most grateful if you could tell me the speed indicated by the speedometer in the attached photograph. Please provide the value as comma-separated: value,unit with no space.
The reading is 60,km/h
